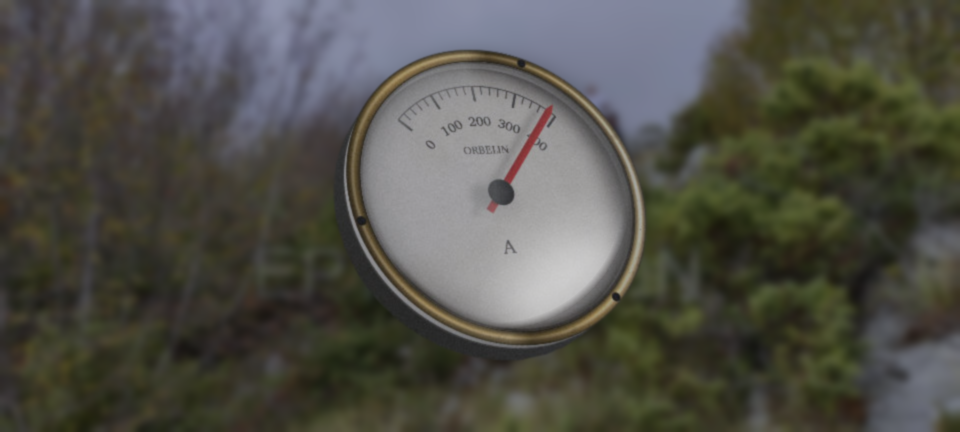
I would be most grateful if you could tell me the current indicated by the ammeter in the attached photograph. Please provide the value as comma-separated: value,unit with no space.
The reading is 380,A
